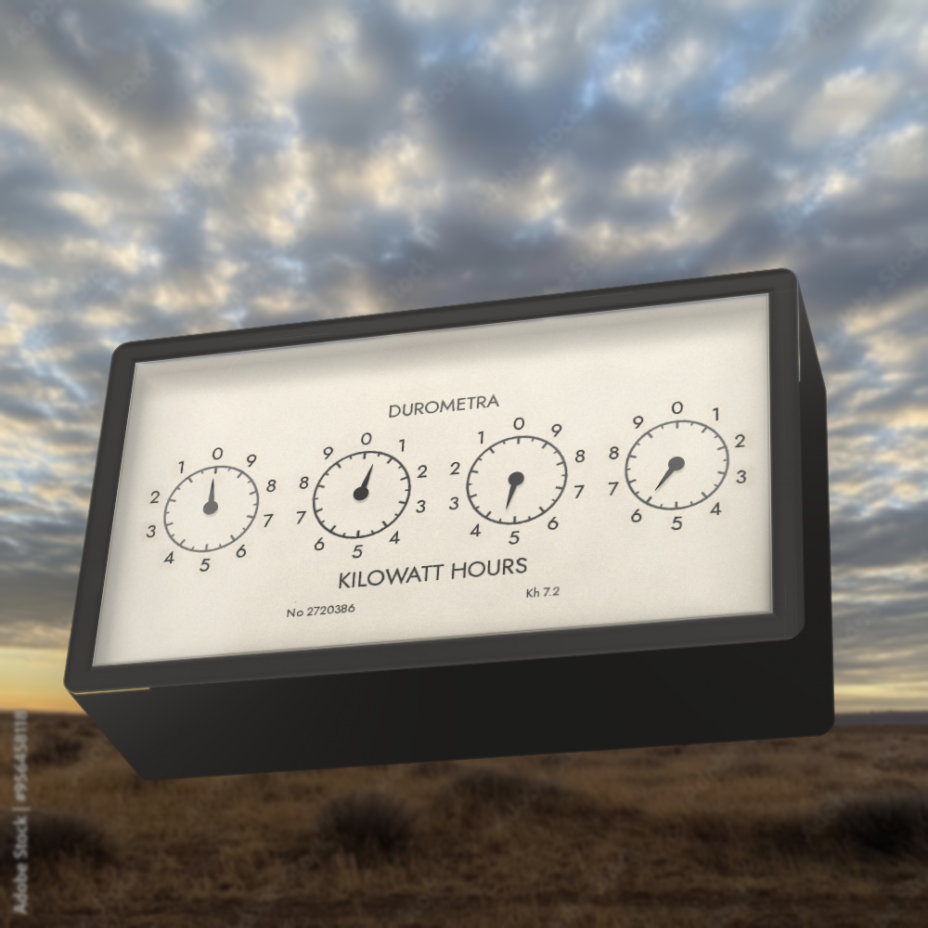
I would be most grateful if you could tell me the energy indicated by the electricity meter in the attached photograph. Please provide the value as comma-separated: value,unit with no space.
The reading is 46,kWh
